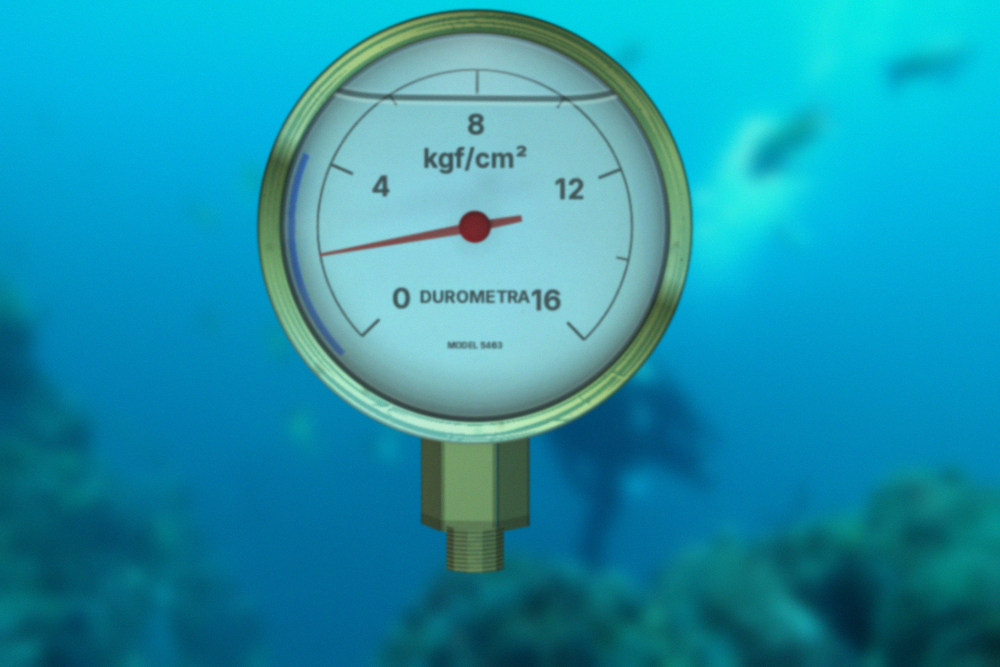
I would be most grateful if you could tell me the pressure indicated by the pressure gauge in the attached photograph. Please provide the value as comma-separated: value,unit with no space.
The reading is 2,kg/cm²
